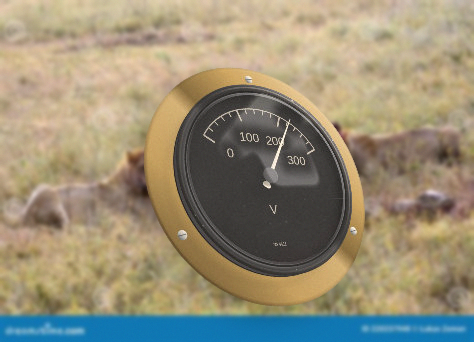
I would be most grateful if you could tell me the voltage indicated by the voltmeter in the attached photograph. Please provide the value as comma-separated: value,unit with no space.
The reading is 220,V
